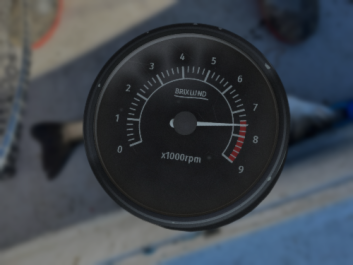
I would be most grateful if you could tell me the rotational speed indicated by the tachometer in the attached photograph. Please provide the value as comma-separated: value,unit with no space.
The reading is 7600,rpm
